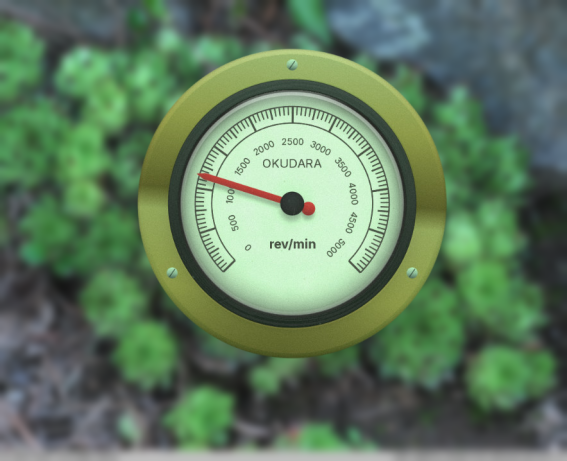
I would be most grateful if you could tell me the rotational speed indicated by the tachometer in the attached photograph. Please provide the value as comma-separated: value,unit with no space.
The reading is 1150,rpm
